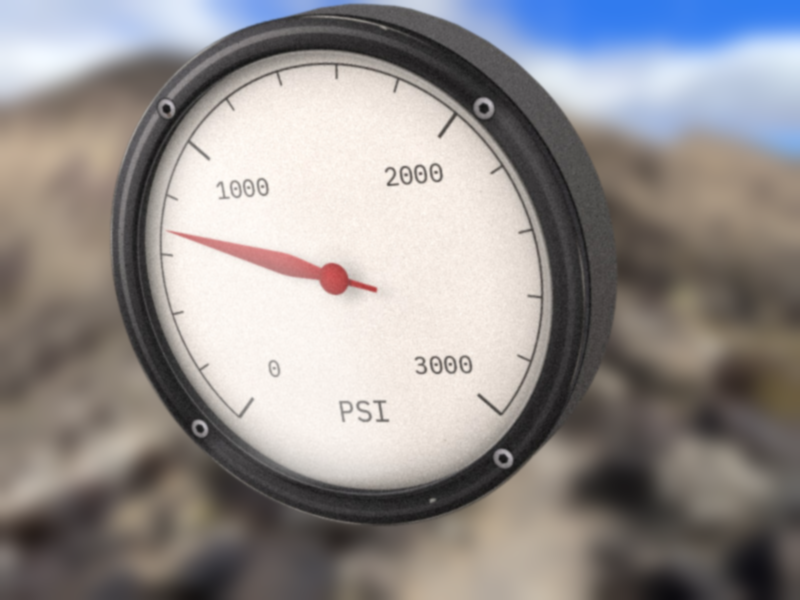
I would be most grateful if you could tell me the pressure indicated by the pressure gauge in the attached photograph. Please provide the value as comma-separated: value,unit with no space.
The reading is 700,psi
